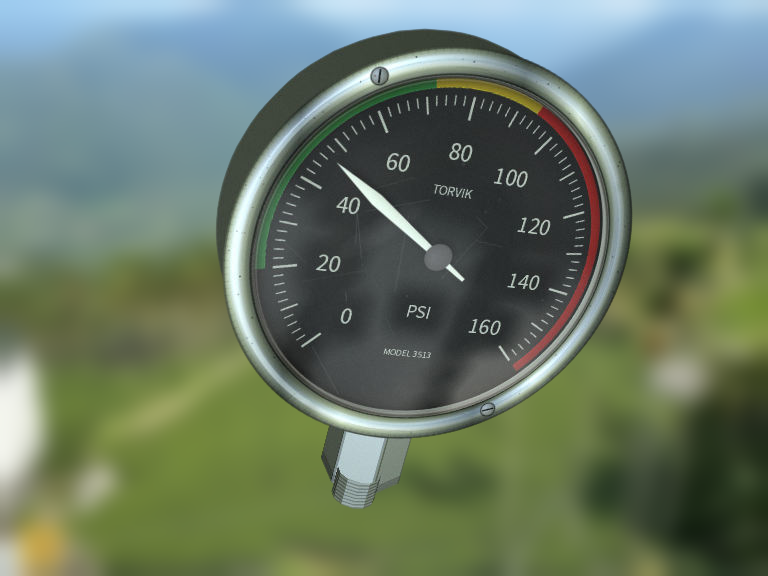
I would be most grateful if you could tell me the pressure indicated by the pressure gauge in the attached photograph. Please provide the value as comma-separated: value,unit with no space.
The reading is 47,psi
